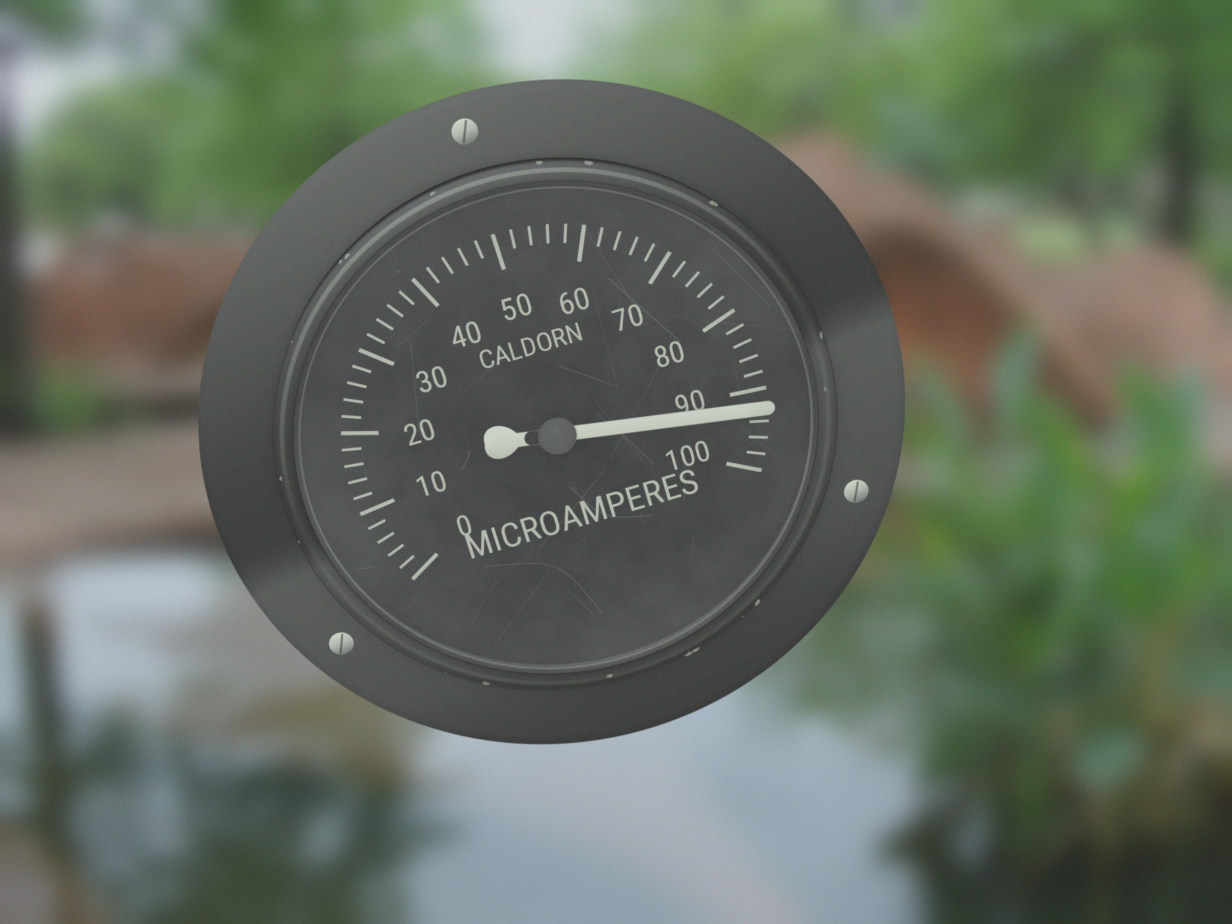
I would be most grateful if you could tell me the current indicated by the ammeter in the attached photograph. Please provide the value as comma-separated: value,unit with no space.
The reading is 92,µA
